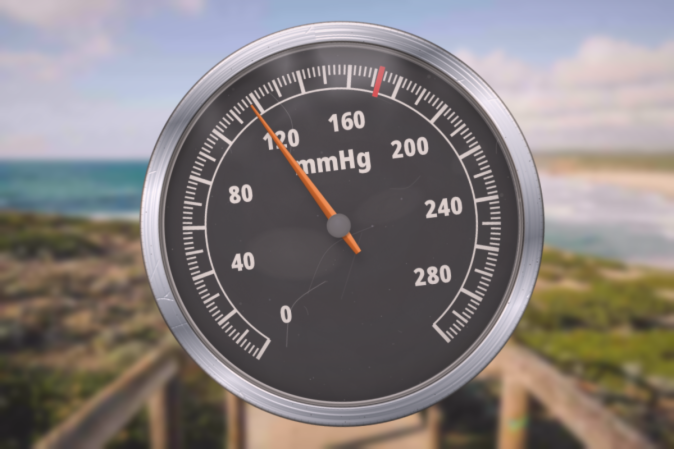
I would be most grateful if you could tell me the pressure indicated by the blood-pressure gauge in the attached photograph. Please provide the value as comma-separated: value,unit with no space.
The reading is 118,mmHg
